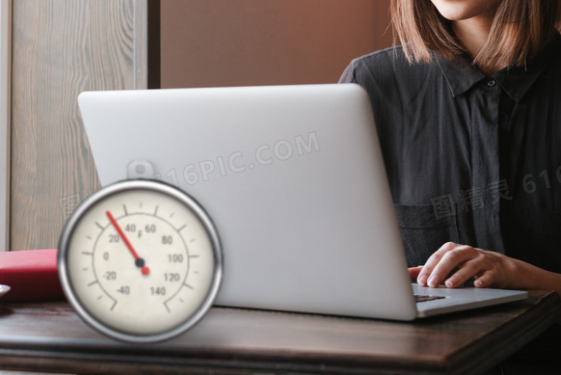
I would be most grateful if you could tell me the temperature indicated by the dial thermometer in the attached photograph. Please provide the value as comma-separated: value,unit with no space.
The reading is 30,°F
